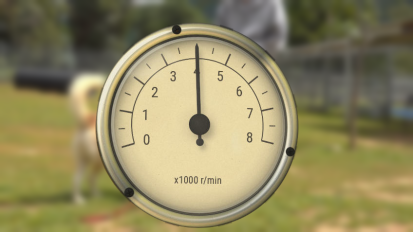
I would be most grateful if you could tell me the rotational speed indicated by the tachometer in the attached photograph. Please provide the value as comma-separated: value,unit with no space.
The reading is 4000,rpm
